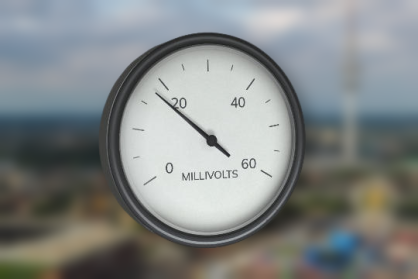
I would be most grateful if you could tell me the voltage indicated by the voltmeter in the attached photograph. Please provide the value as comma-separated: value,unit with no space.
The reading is 17.5,mV
